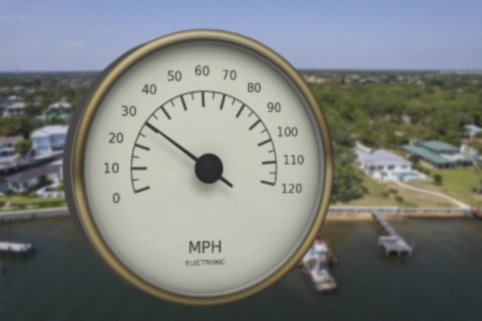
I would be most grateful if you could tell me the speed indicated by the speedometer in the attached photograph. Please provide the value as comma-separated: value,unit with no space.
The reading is 30,mph
